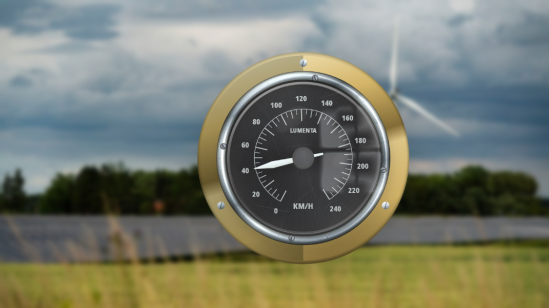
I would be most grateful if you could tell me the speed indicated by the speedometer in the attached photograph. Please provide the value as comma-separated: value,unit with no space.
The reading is 40,km/h
